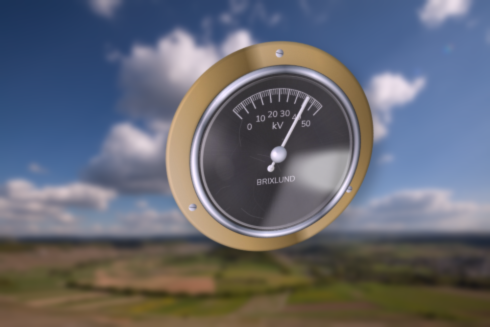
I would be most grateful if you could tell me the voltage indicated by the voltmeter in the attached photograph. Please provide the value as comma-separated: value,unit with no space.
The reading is 40,kV
